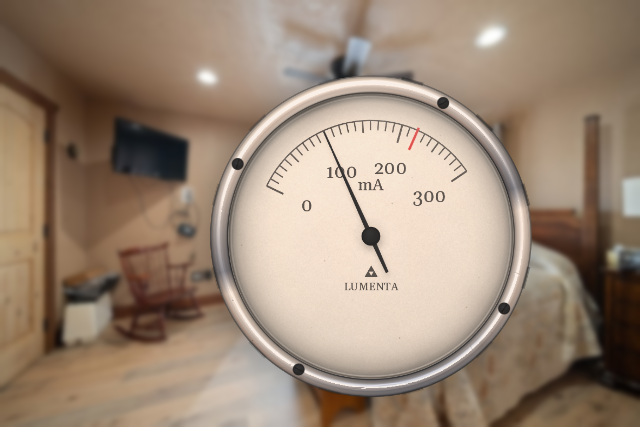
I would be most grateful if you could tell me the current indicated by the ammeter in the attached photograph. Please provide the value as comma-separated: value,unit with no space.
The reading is 100,mA
